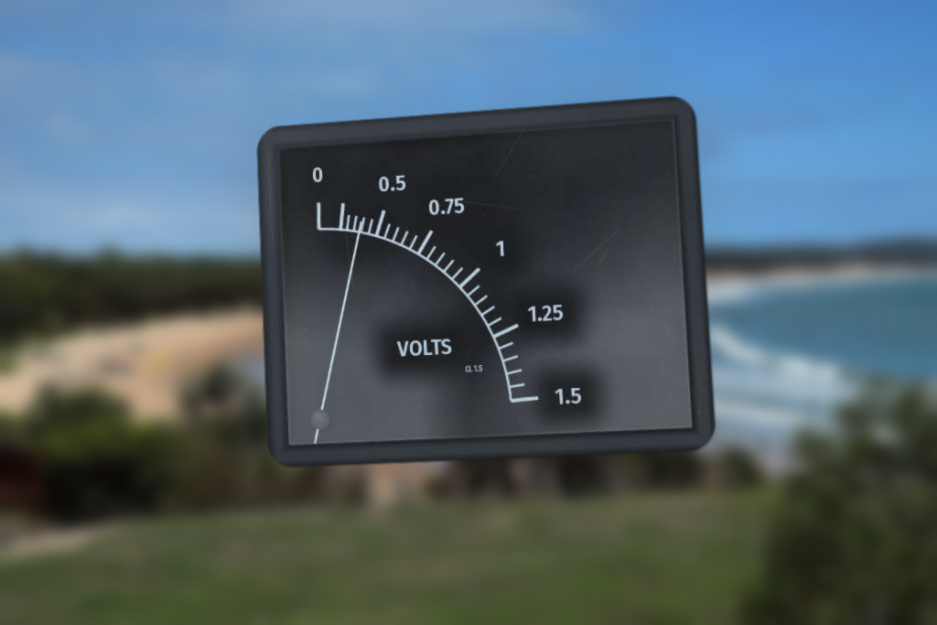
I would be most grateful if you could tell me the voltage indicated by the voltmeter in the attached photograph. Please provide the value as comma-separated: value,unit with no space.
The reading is 0.4,V
